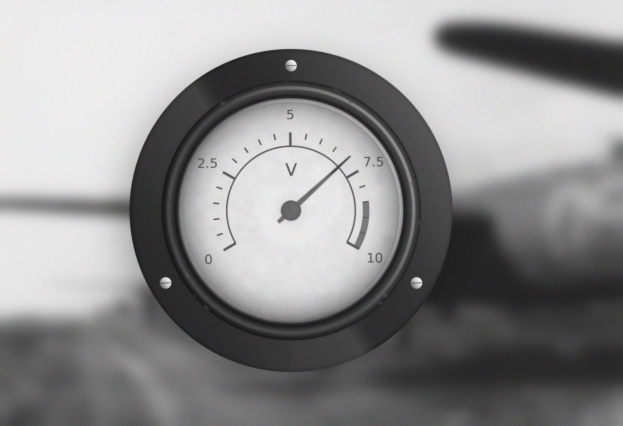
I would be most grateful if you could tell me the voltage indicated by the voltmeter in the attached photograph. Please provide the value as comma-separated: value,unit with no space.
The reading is 7,V
